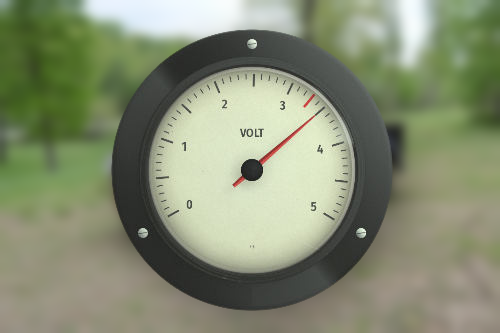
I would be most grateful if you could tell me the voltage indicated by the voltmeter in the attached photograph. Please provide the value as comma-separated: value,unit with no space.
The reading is 3.5,V
